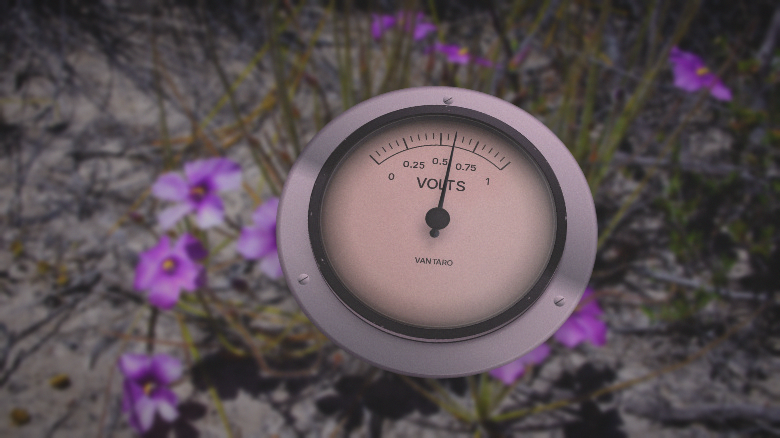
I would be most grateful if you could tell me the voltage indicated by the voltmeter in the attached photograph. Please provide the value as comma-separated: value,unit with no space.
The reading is 0.6,V
